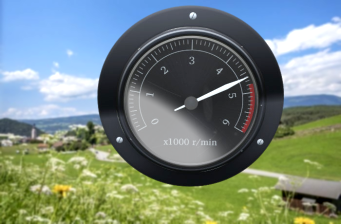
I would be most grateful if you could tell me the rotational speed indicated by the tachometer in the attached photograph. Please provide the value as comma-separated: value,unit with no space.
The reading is 4600,rpm
